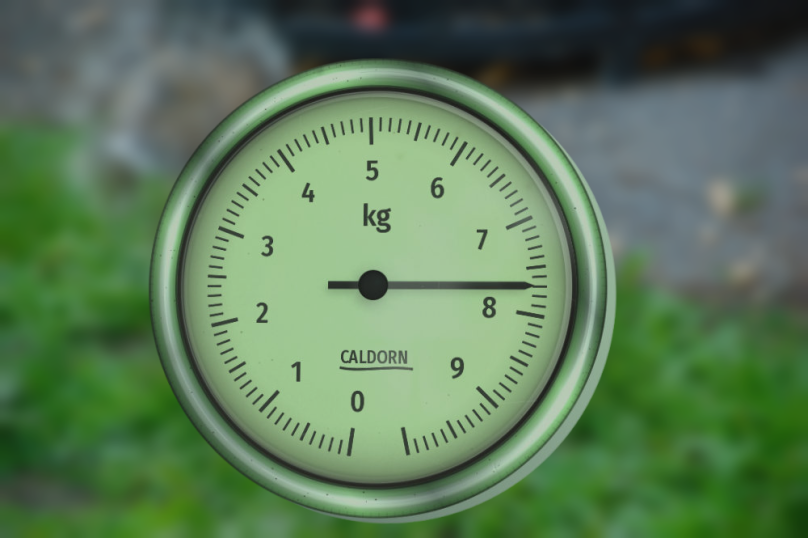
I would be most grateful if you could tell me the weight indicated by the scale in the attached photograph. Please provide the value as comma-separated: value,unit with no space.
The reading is 7.7,kg
